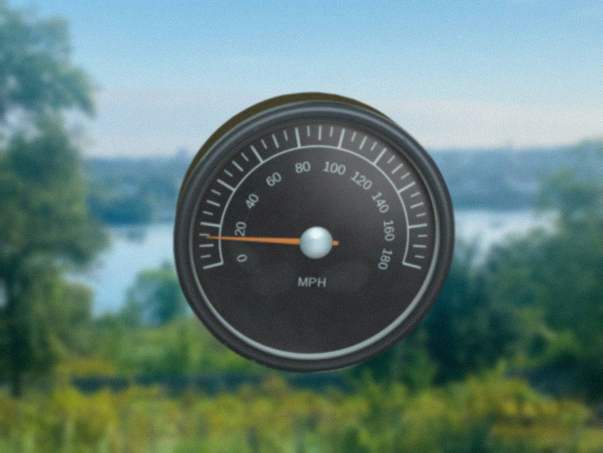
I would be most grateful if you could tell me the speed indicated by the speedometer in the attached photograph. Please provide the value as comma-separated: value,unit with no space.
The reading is 15,mph
